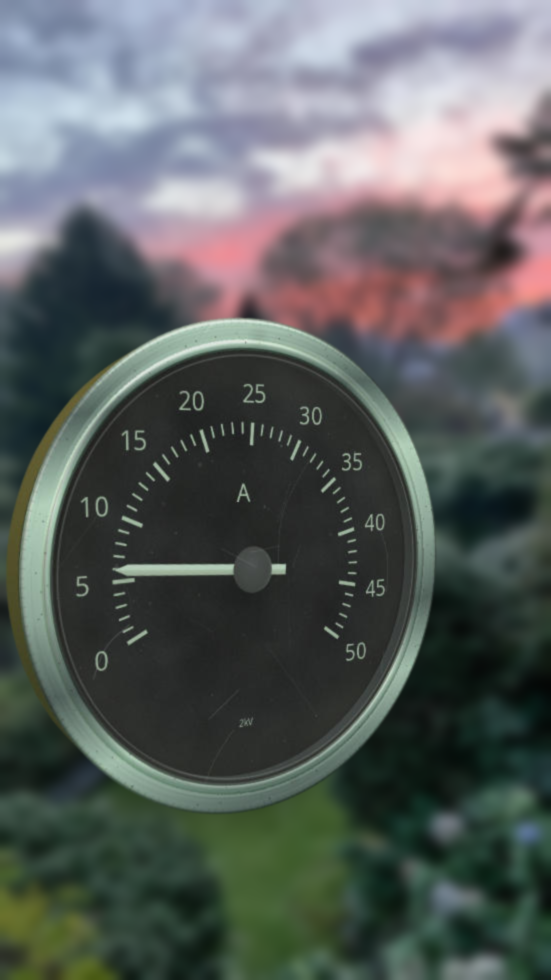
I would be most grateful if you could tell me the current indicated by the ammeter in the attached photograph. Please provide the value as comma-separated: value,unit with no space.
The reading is 6,A
